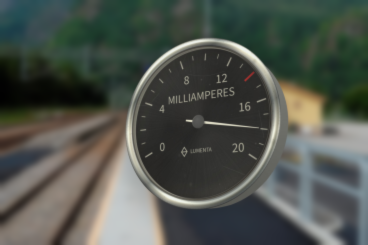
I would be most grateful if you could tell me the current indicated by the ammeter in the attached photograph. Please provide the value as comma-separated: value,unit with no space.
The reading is 18,mA
